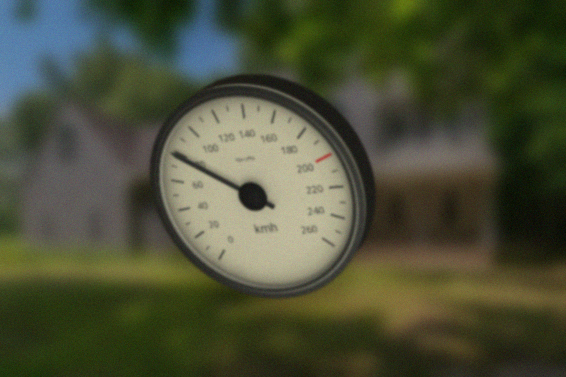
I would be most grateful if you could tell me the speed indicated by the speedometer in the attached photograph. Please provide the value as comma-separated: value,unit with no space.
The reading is 80,km/h
